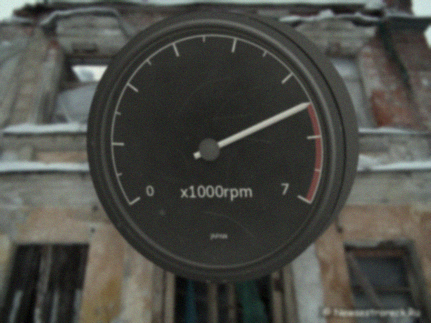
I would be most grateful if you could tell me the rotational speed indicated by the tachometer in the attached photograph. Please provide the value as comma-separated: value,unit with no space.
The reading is 5500,rpm
